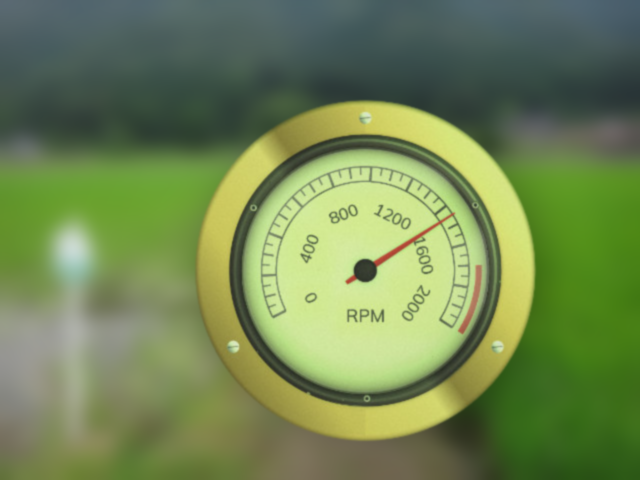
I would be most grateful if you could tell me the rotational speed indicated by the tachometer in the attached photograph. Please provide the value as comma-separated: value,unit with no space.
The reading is 1450,rpm
